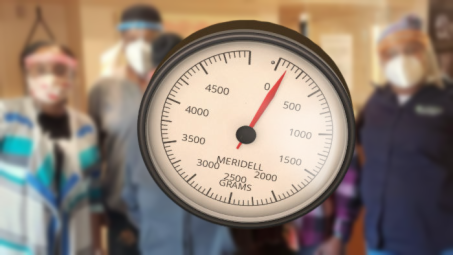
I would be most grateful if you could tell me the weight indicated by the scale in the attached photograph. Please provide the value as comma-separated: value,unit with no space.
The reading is 100,g
